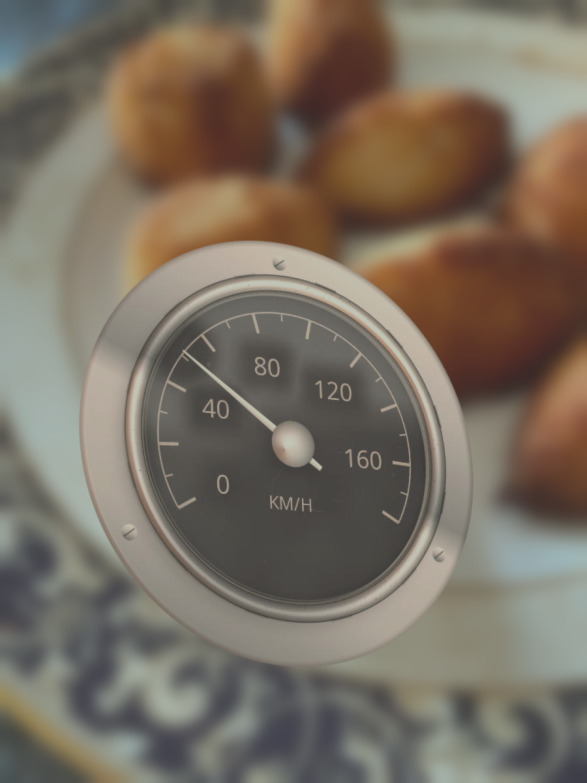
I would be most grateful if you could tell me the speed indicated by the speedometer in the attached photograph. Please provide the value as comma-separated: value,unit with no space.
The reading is 50,km/h
